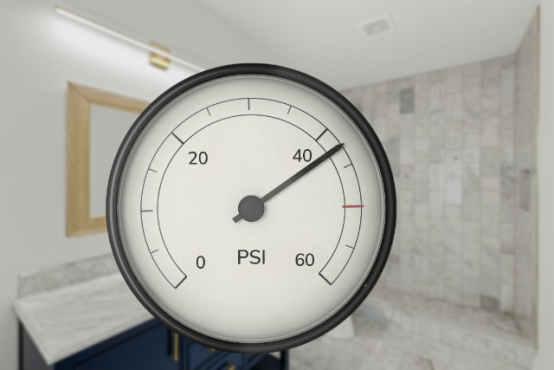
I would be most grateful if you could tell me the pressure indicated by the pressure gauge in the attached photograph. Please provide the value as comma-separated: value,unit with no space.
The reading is 42.5,psi
